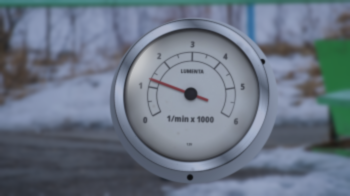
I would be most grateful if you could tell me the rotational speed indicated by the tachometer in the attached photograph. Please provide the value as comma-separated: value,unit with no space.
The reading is 1250,rpm
